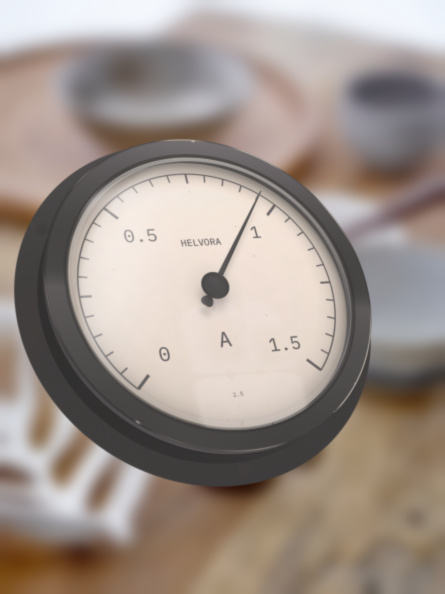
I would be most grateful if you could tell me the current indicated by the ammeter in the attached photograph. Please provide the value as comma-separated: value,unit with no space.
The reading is 0.95,A
